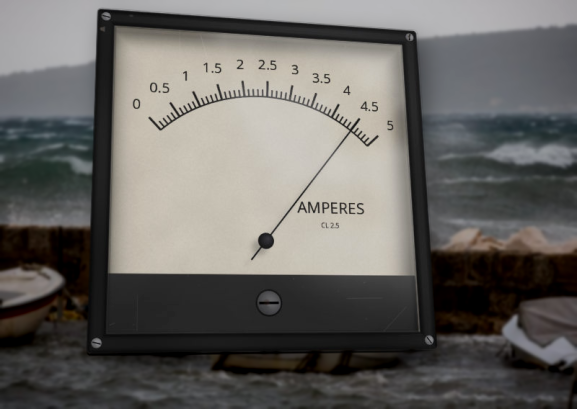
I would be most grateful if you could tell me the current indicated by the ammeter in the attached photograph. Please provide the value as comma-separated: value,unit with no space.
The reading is 4.5,A
